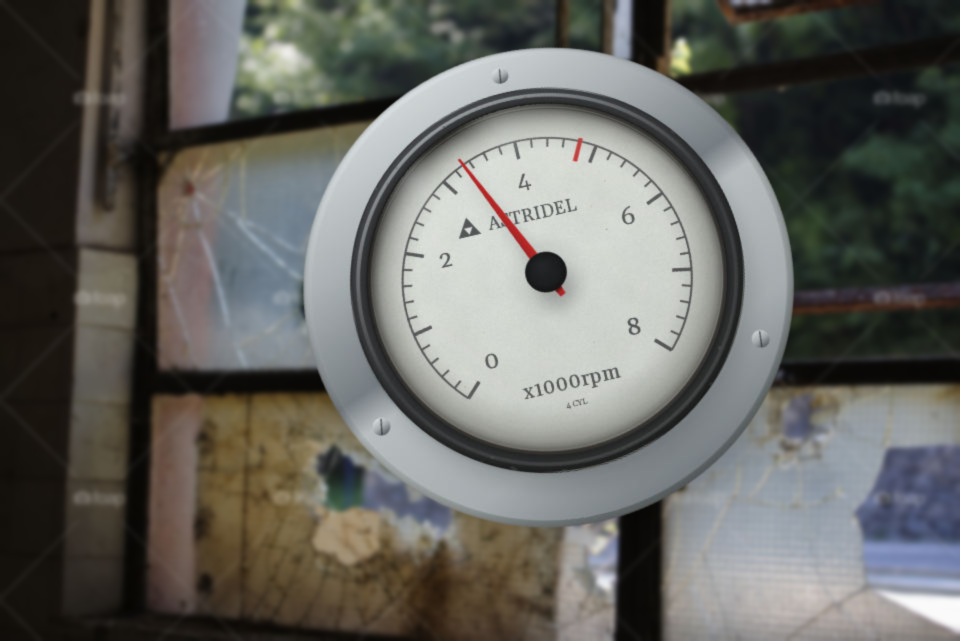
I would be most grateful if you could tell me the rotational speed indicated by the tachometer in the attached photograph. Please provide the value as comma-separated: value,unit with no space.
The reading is 3300,rpm
